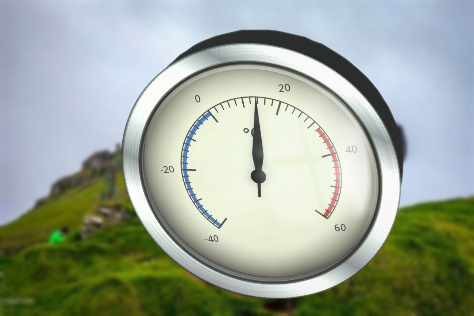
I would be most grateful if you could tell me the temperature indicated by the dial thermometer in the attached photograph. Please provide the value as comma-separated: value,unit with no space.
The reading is 14,°C
